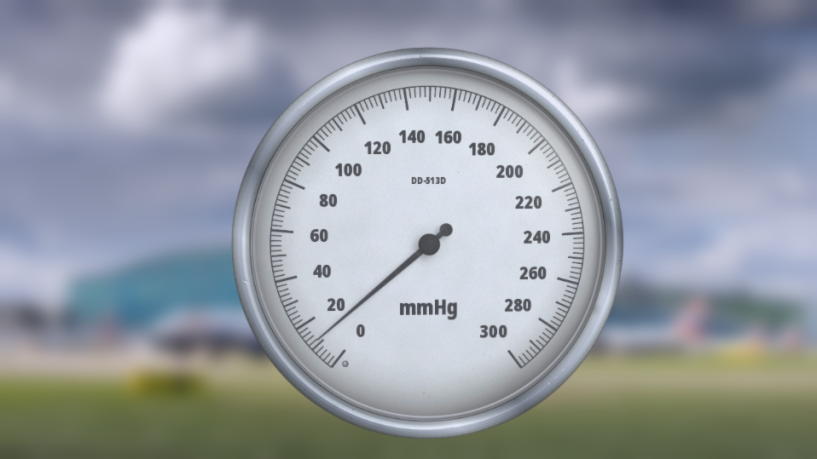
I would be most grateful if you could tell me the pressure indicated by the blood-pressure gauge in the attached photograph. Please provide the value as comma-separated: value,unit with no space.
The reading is 12,mmHg
